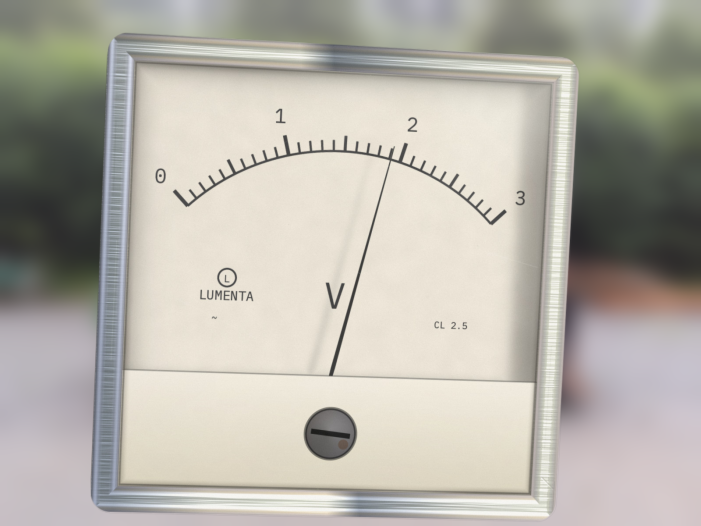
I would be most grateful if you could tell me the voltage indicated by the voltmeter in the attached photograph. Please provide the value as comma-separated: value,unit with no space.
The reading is 1.9,V
